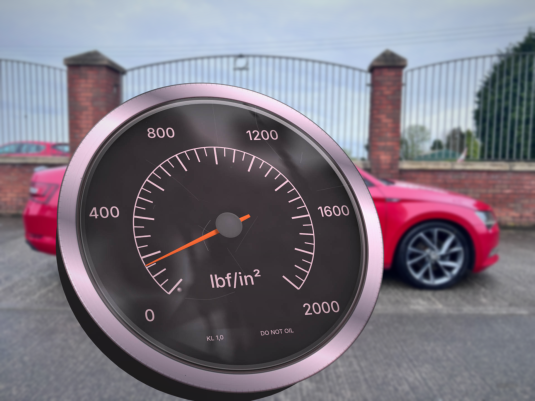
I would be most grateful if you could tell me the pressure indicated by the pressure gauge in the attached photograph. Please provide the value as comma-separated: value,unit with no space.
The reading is 150,psi
